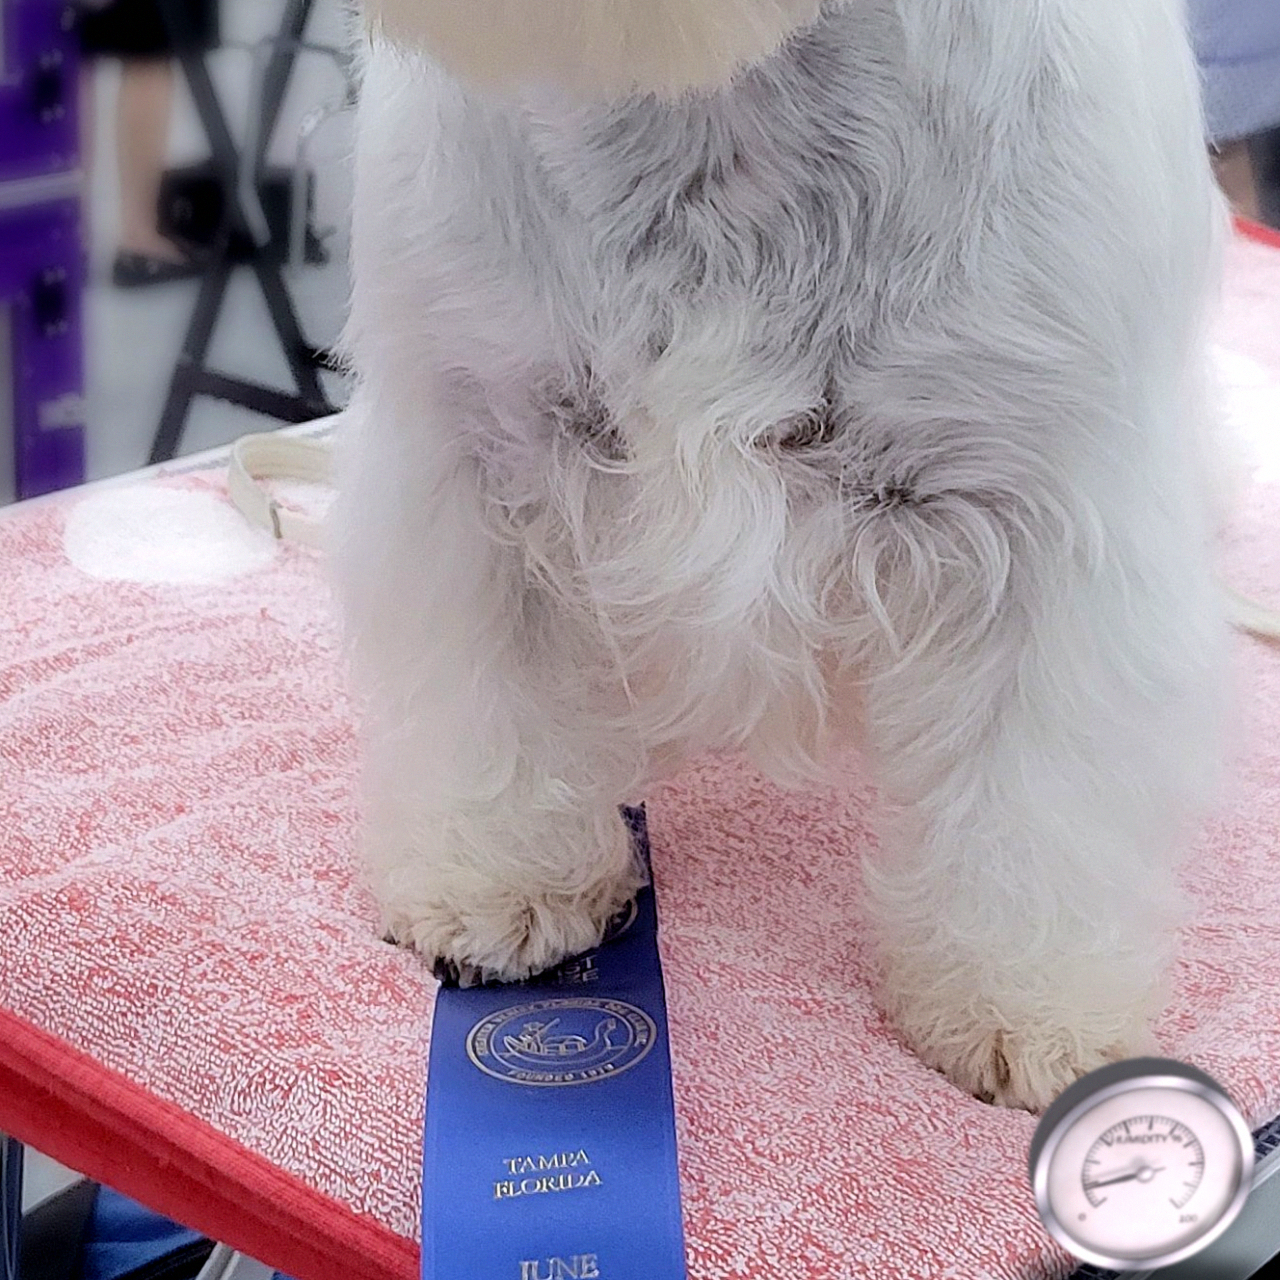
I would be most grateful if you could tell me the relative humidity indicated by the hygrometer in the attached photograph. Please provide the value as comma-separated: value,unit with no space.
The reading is 10,%
